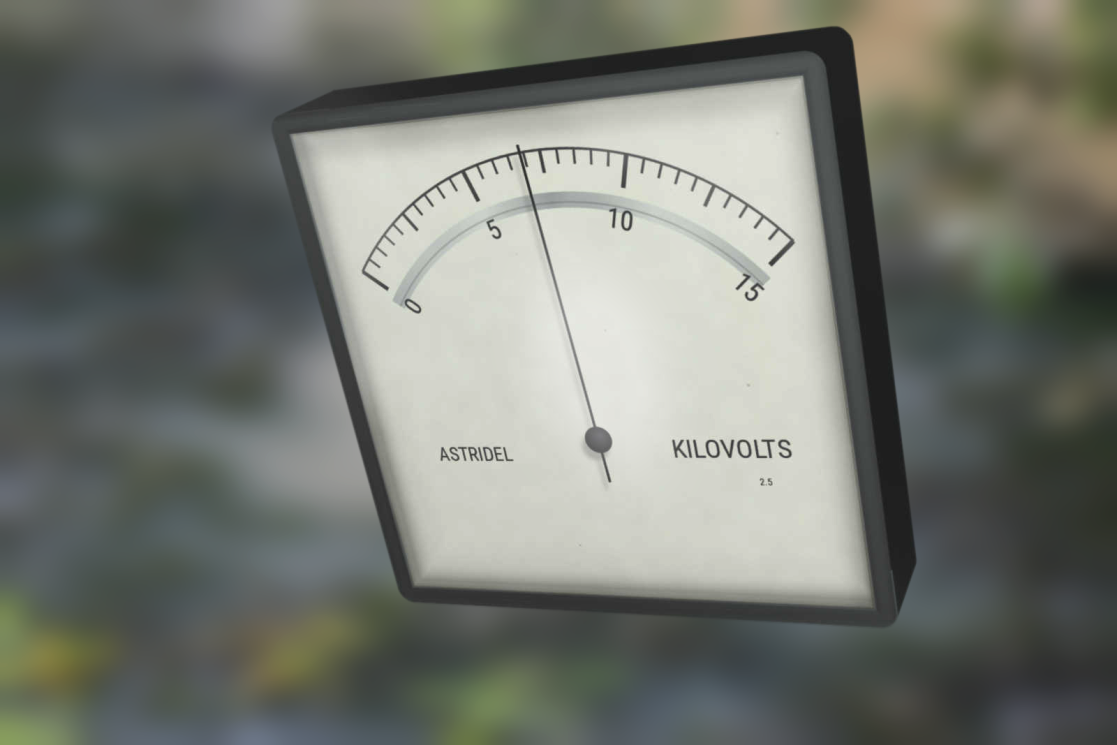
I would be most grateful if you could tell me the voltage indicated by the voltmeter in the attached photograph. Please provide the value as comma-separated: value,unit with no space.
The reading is 7,kV
